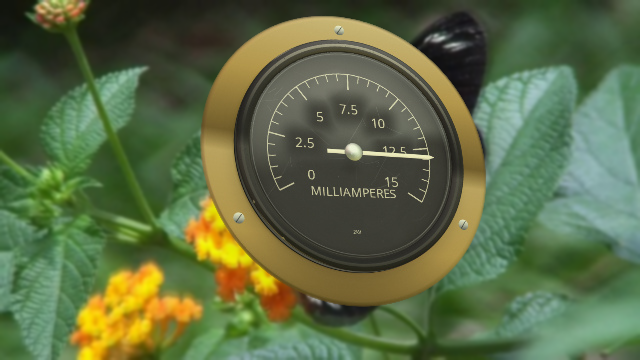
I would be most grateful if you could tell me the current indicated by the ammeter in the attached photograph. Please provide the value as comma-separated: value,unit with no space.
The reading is 13,mA
